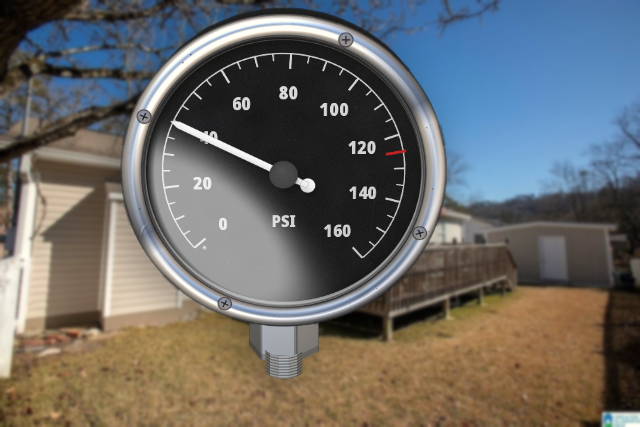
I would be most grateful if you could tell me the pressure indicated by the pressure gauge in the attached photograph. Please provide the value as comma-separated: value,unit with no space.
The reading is 40,psi
